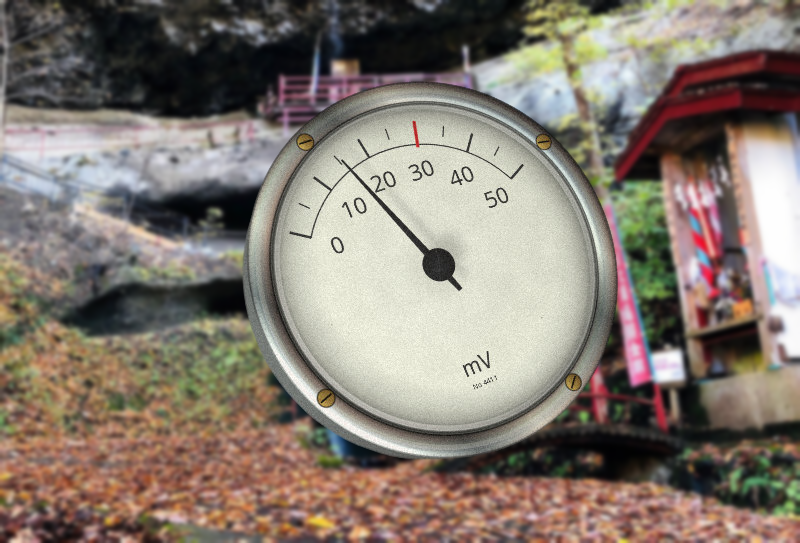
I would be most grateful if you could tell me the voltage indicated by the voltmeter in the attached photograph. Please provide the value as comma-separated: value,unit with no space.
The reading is 15,mV
